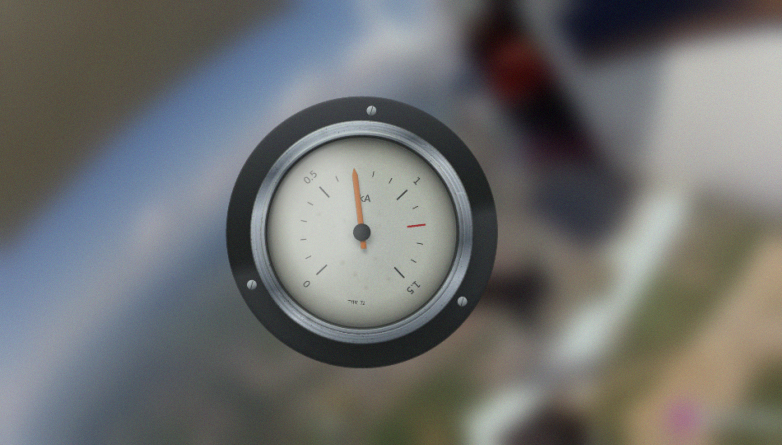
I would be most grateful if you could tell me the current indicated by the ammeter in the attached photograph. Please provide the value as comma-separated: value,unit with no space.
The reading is 0.7,kA
